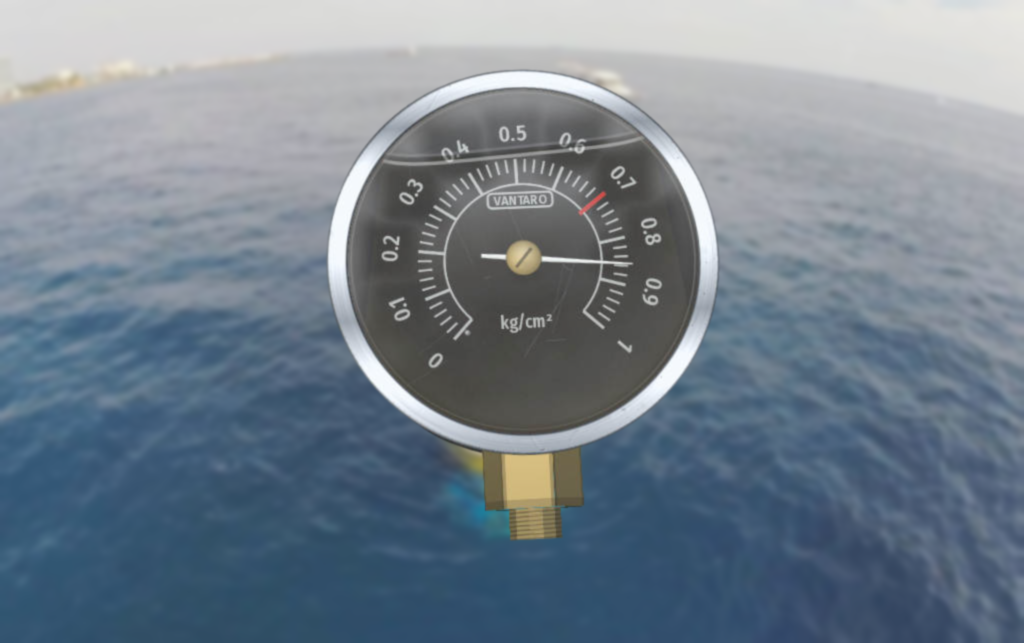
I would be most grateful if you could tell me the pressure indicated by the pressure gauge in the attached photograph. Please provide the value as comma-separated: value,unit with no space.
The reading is 0.86,kg/cm²
